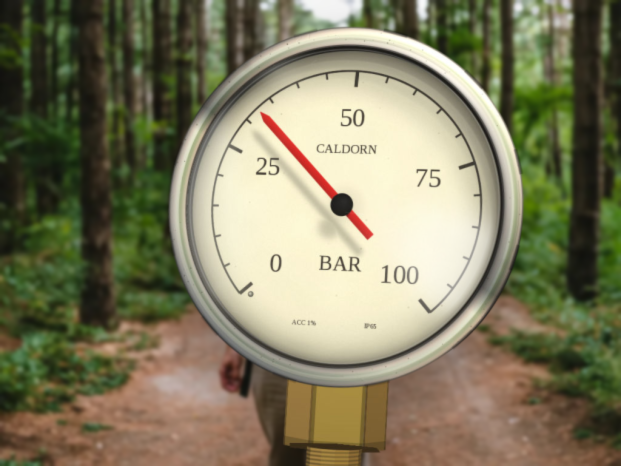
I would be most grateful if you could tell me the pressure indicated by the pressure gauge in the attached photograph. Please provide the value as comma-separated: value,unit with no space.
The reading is 32.5,bar
